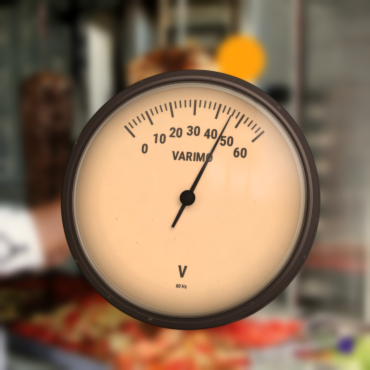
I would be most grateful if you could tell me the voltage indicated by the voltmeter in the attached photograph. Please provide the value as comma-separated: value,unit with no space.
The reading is 46,V
